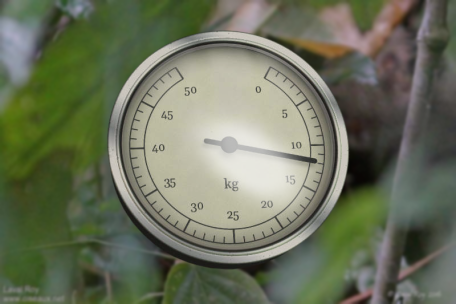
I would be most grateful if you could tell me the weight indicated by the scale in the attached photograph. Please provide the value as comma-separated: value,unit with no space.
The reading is 12,kg
